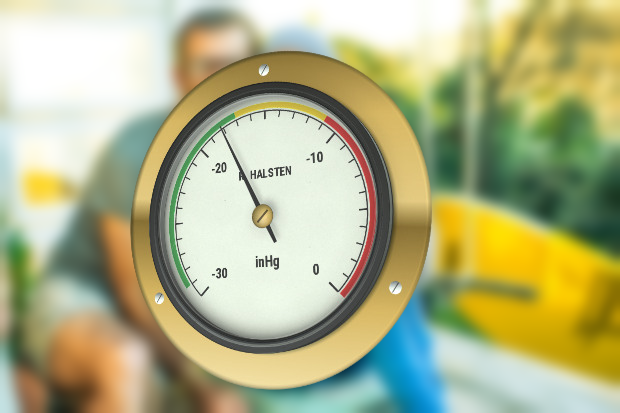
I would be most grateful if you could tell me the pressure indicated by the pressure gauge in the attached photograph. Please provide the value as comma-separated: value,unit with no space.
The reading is -18,inHg
